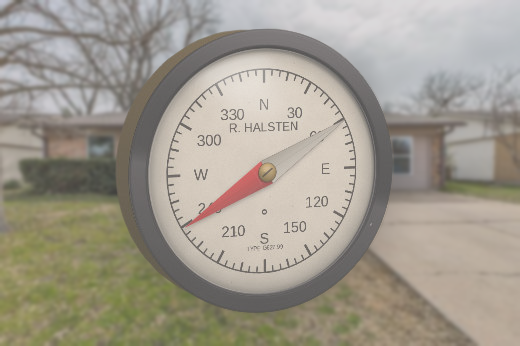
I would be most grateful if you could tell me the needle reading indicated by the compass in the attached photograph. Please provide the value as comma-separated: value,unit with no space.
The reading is 240,°
